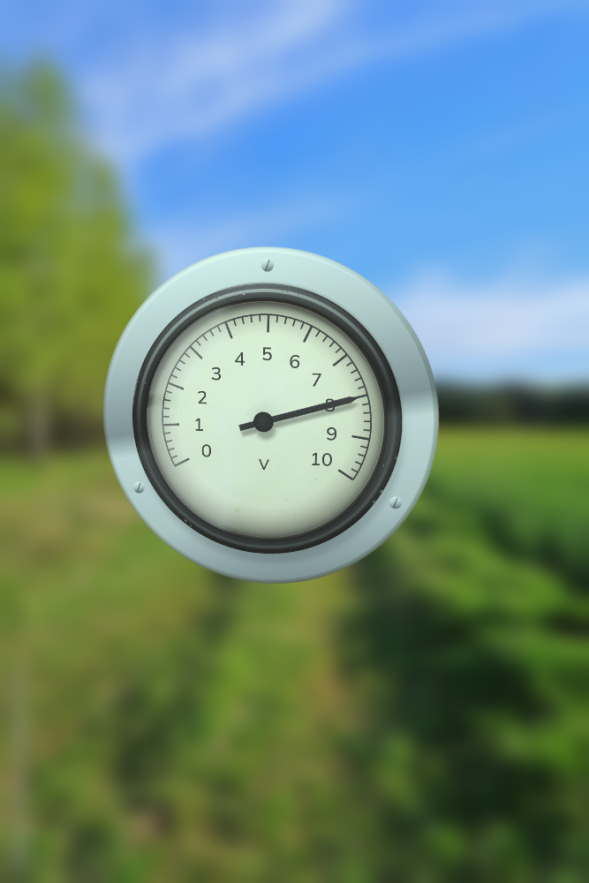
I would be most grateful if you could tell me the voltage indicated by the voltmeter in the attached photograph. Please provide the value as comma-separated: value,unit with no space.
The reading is 8,V
